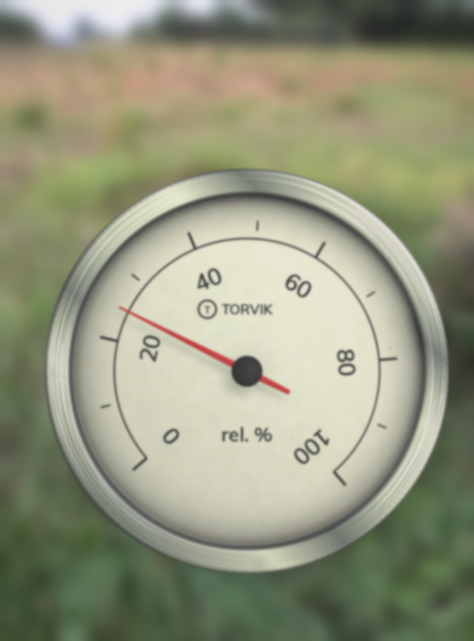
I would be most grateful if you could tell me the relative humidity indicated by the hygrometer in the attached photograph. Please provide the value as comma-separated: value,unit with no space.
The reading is 25,%
